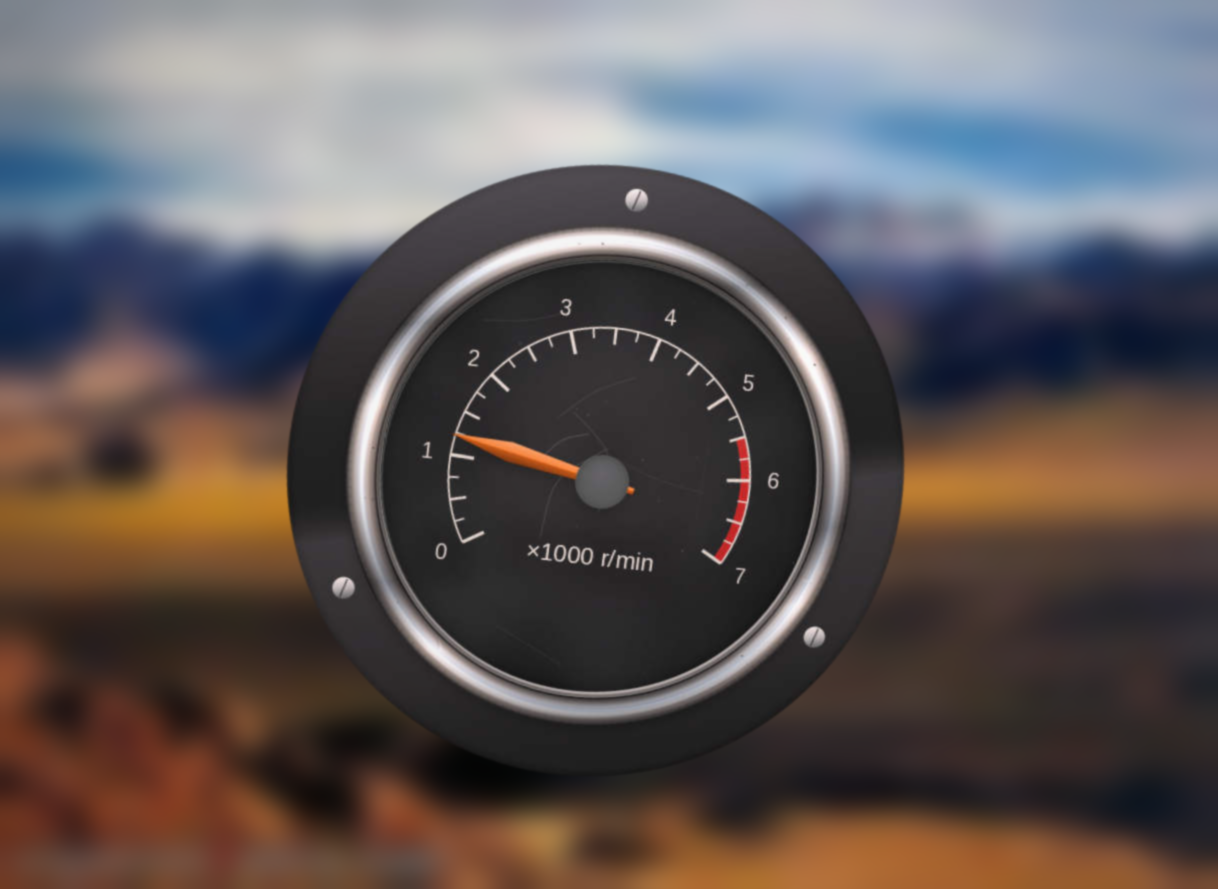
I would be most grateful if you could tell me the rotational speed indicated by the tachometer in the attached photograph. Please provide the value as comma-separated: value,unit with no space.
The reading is 1250,rpm
